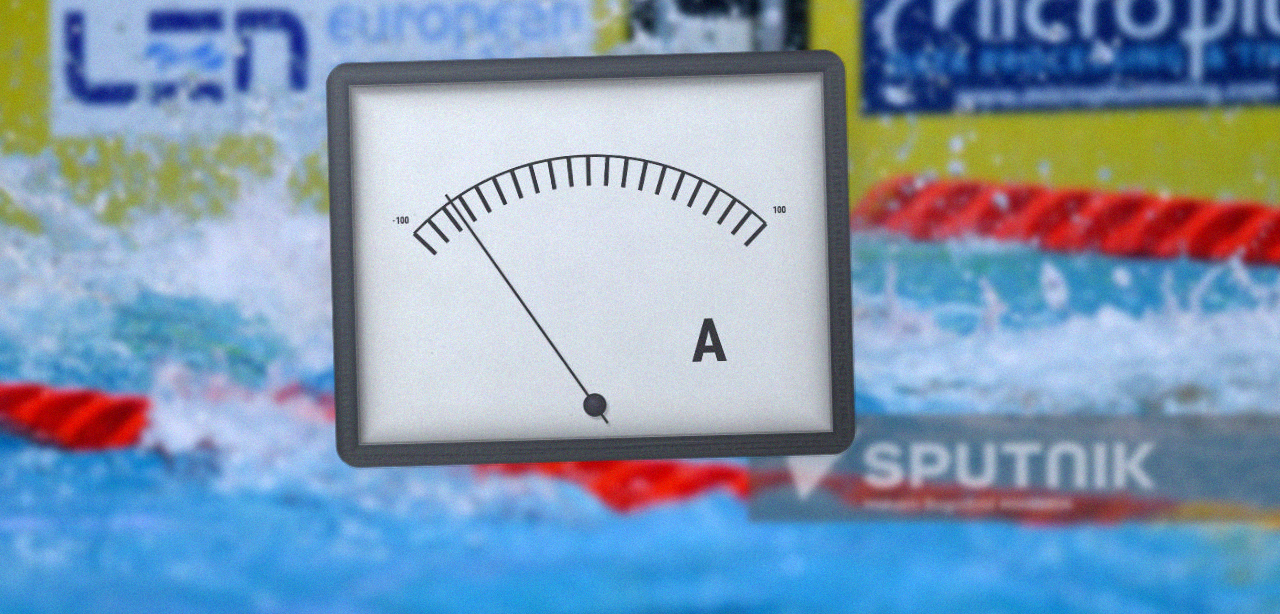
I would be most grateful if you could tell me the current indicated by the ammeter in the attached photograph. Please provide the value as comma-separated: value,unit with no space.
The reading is -75,A
